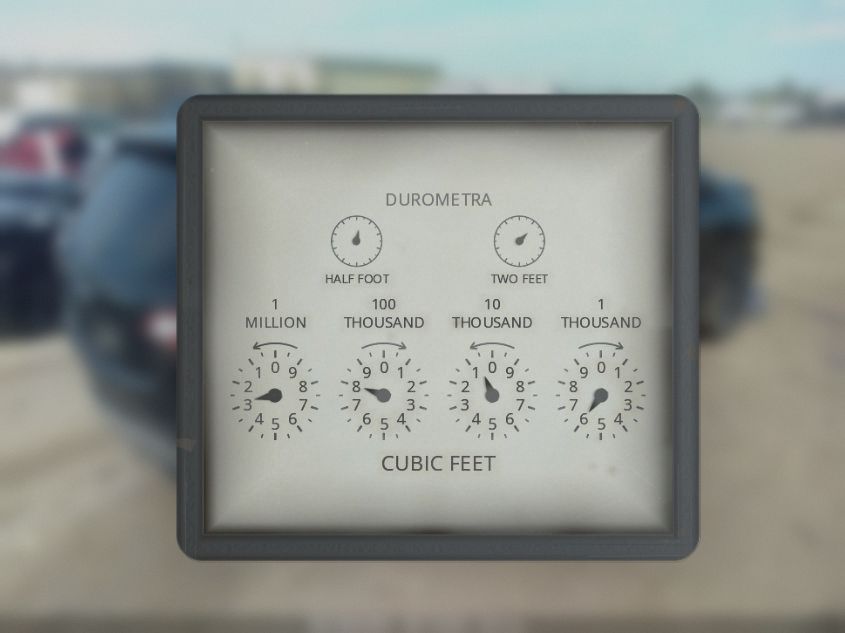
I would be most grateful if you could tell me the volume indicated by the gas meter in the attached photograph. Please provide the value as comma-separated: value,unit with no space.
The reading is 280600,ft³
